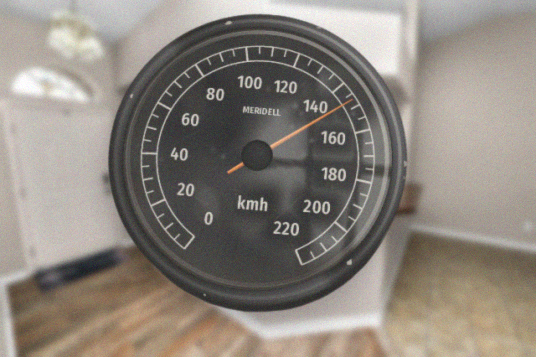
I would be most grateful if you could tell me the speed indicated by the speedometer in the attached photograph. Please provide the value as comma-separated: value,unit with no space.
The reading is 147.5,km/h
